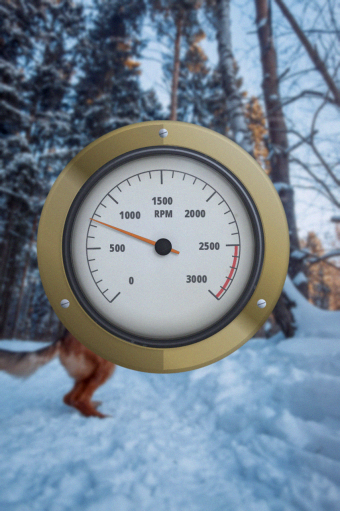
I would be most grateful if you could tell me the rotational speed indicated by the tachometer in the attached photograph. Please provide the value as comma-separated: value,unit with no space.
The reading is 750,rpm
